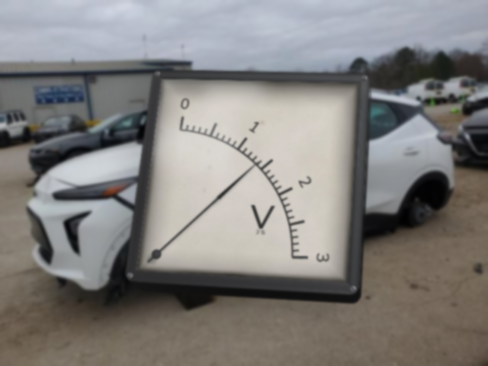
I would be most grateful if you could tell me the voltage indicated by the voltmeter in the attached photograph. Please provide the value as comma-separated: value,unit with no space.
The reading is 1.4,V
